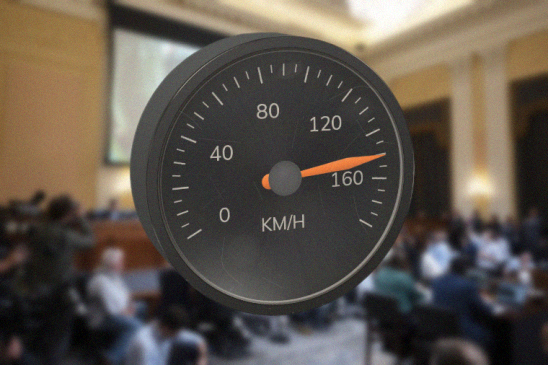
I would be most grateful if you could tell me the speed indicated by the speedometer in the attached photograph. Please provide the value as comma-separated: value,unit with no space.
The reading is 150,km/h
